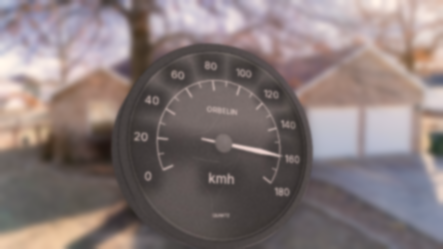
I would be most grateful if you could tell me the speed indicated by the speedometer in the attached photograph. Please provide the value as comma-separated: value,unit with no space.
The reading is 160,km/h
